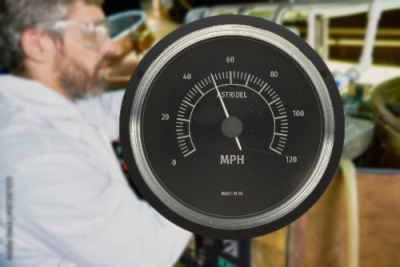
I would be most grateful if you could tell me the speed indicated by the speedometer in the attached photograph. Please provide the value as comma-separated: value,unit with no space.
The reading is 50,mph
